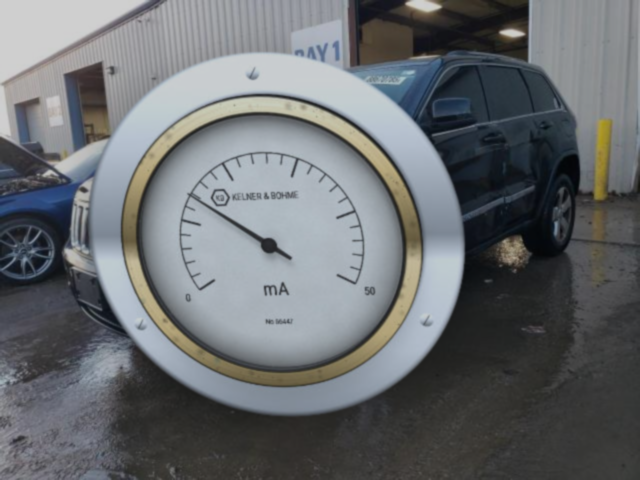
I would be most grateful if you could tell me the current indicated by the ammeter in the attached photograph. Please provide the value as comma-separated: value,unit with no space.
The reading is 14,mA
